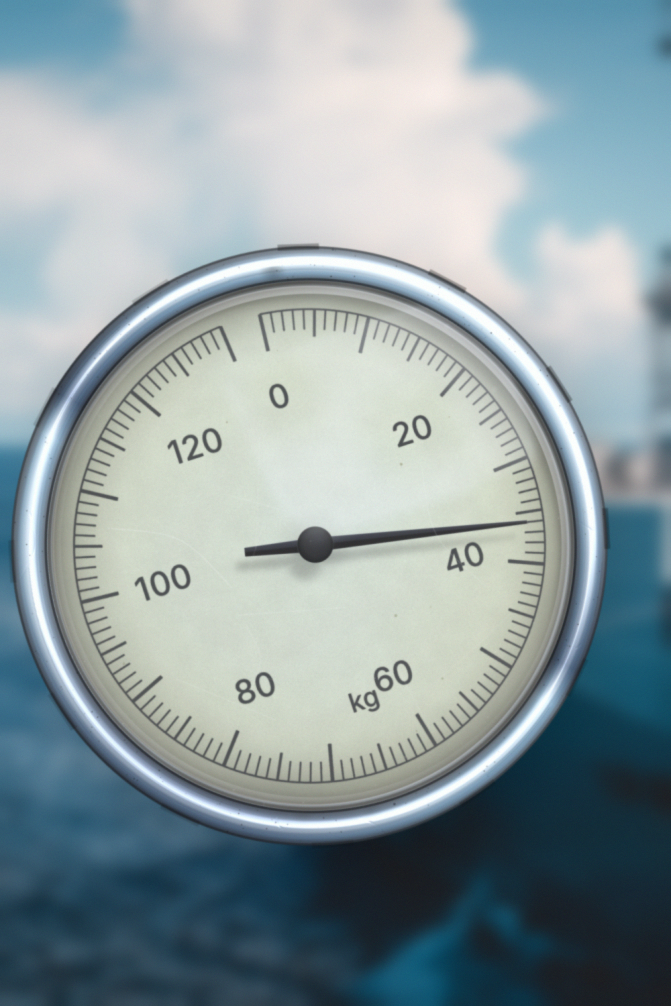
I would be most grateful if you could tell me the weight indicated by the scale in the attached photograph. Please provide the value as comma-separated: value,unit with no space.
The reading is 36,kg
